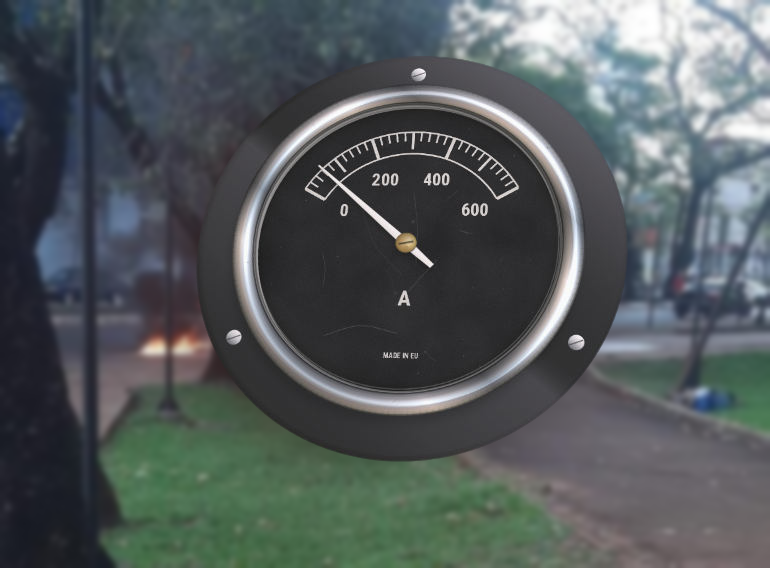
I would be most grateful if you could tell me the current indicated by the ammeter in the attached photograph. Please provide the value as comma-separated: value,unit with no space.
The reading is 60,A
